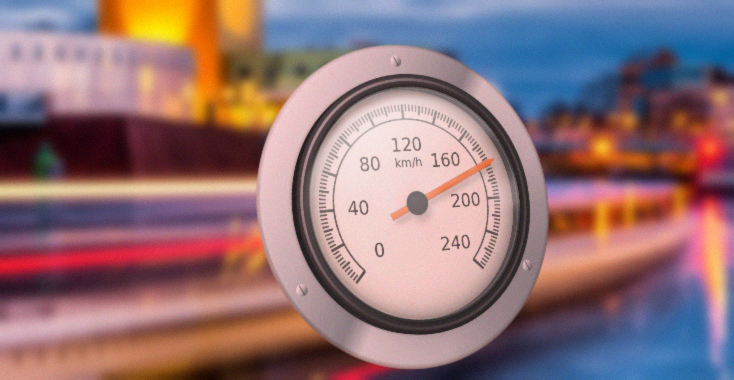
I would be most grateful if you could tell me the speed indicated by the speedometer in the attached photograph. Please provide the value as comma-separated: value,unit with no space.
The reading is 180,km/h
